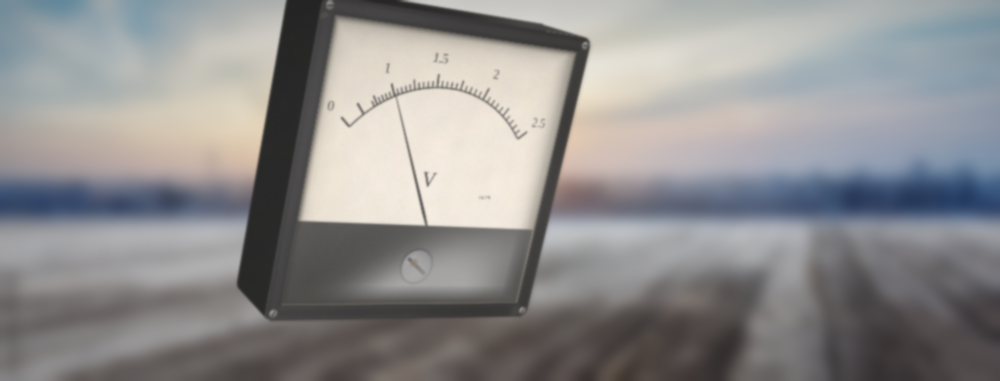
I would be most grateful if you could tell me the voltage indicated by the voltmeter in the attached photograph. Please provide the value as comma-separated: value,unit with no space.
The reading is 1,V
